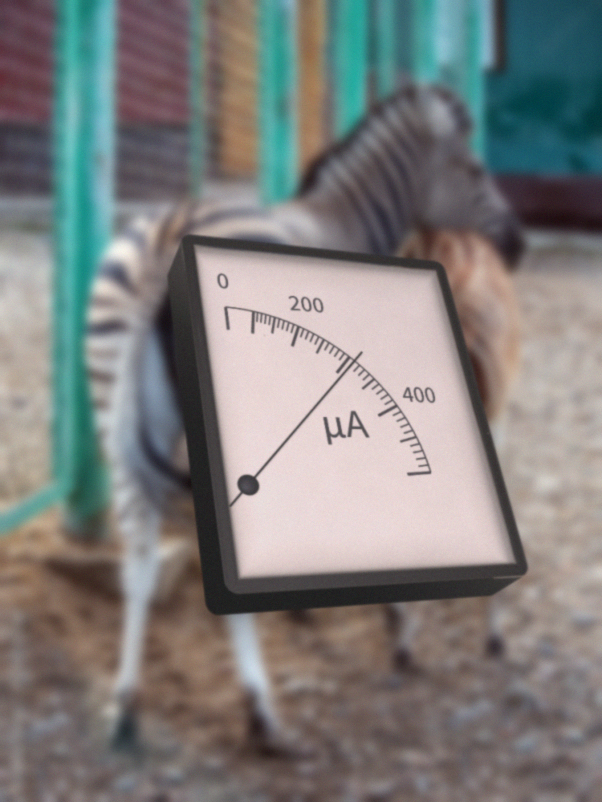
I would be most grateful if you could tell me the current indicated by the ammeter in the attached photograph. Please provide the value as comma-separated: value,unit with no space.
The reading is 310,µA
